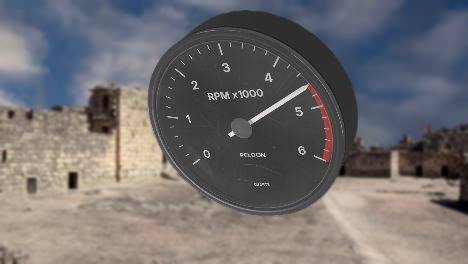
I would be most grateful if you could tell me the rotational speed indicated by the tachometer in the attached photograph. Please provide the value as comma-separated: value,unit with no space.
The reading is 4600,rpm
